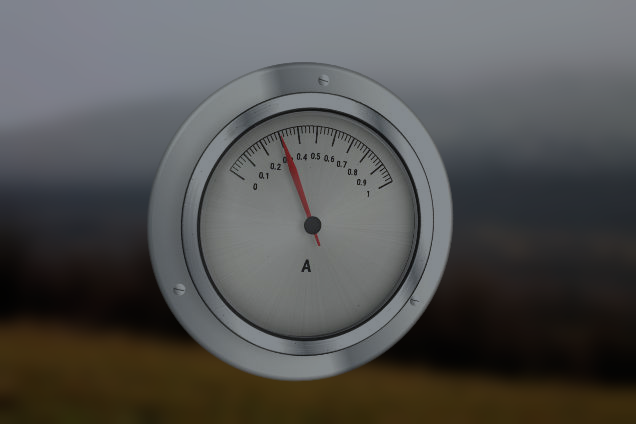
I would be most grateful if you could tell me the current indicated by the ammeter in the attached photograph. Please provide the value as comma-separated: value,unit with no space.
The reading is 0.3,A
